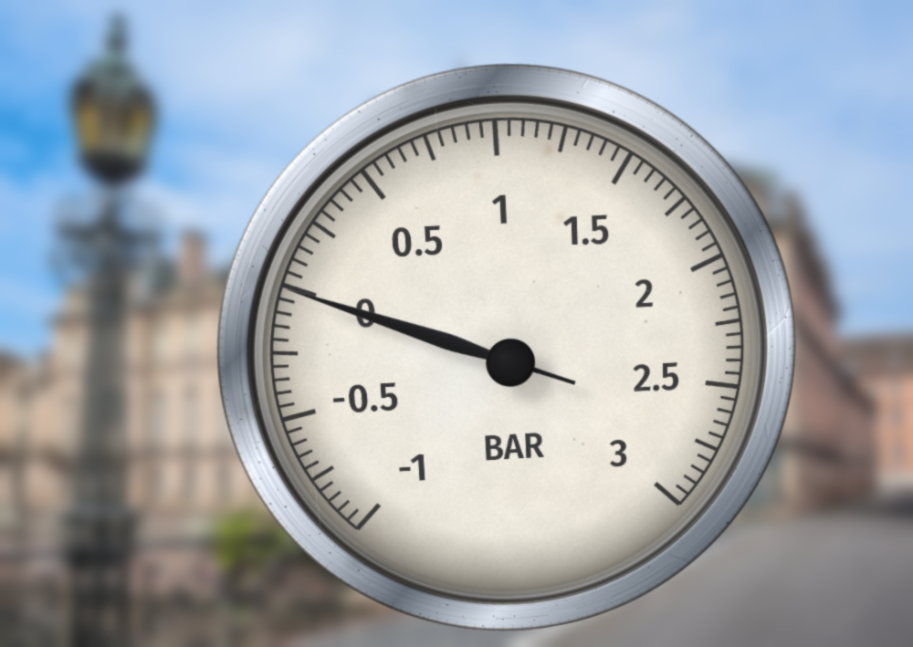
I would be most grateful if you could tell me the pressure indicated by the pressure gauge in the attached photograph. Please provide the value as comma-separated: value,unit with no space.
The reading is 0,bar
